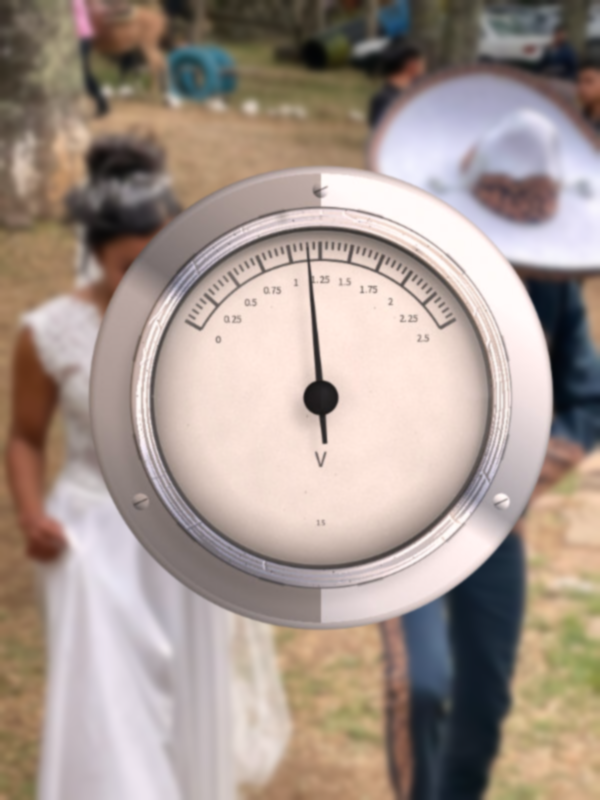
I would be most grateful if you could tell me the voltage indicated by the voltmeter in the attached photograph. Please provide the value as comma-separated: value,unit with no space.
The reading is 1.15,V
